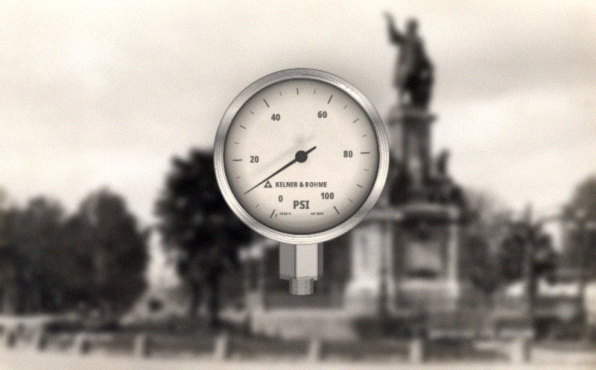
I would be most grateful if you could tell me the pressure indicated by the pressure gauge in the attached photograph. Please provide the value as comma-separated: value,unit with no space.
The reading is 10,psi
